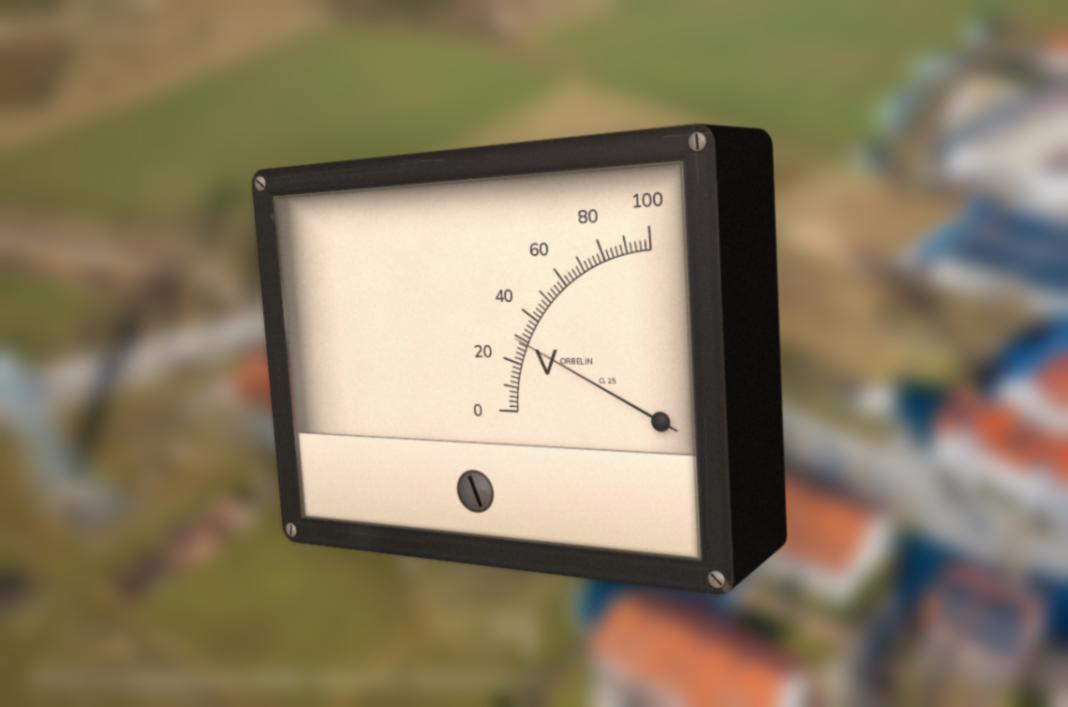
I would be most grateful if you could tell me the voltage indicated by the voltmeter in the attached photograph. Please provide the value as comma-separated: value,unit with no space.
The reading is 30,V
